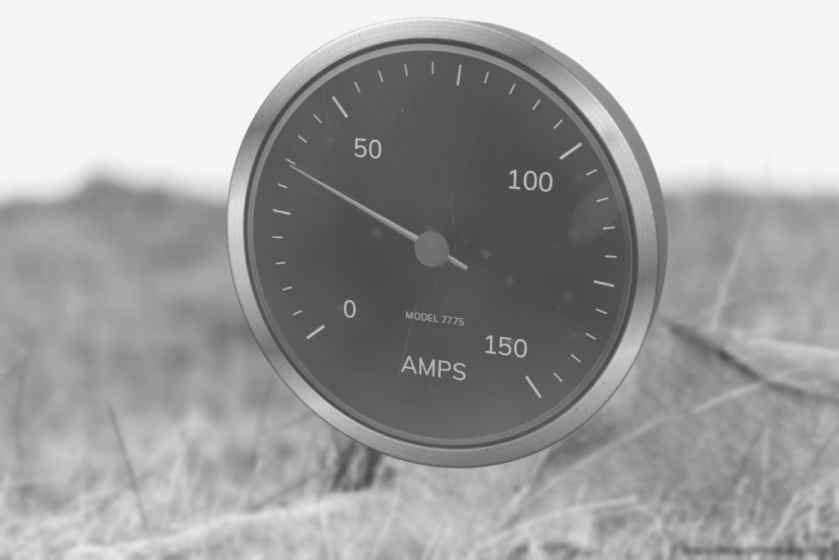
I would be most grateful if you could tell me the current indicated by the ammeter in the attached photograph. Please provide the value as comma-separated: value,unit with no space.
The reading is 35,A
